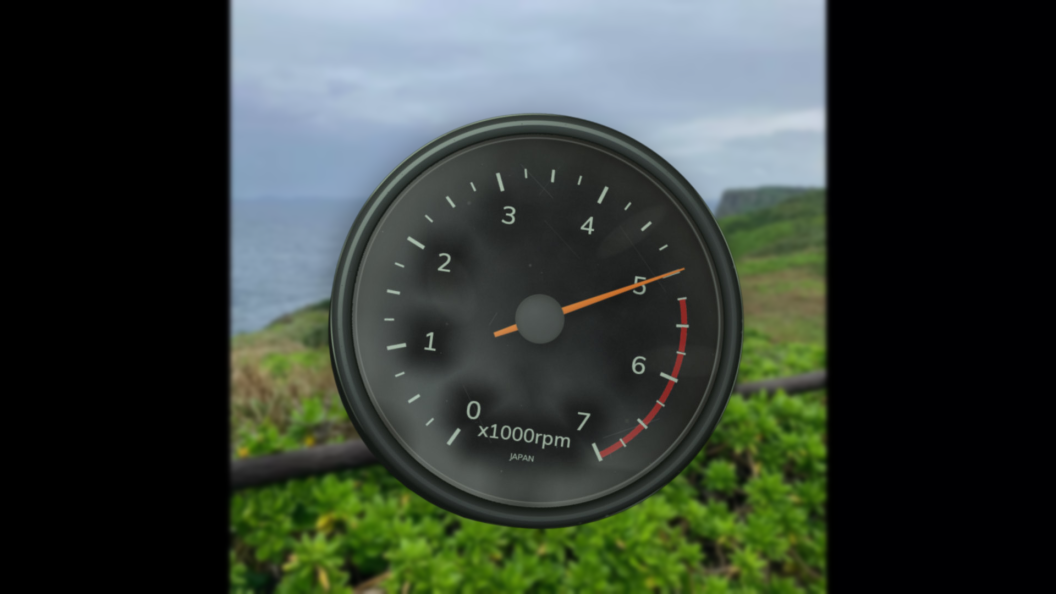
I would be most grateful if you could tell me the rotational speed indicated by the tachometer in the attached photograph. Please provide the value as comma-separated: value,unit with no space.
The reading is 5000,rpm
